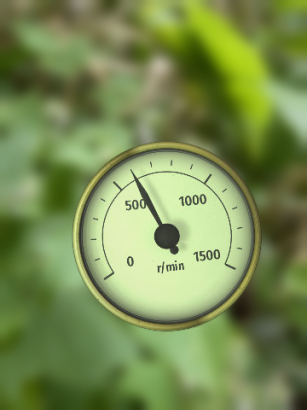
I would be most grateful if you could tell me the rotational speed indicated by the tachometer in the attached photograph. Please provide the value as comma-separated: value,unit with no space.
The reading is 600,rpm
